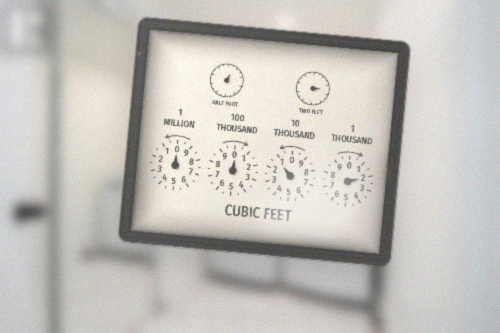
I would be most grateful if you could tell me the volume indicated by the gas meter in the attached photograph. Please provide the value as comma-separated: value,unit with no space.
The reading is 1200,ft³
